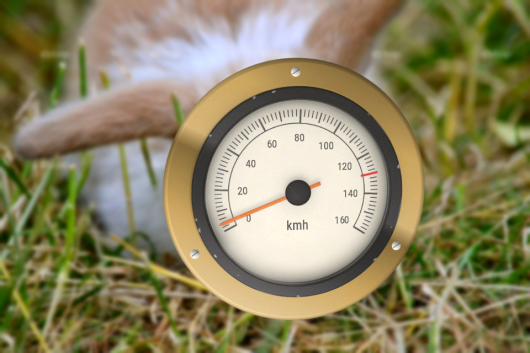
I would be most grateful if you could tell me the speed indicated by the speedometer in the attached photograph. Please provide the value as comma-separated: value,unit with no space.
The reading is 4,km/h
